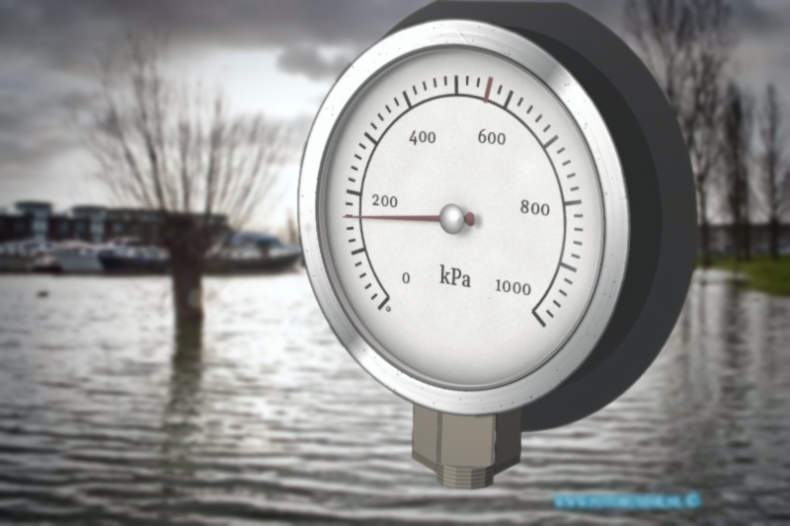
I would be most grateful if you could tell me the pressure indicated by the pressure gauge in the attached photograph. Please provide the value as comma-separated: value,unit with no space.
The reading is 160,kPa
